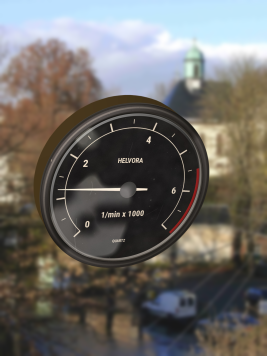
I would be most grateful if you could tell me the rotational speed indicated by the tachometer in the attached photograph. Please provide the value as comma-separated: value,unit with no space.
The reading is 1250,rpm
